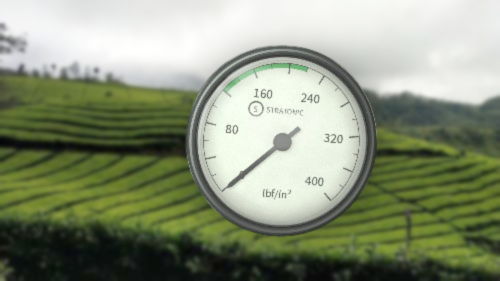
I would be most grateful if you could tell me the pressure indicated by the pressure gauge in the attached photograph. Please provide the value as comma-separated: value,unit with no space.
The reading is 0,psi
